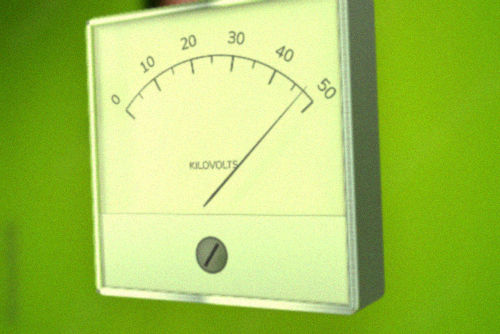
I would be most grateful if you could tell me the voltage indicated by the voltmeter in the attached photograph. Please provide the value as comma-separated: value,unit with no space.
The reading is 47.5,kV
